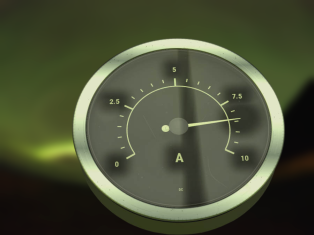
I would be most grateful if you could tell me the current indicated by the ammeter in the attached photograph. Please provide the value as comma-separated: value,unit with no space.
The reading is 8.5,A
